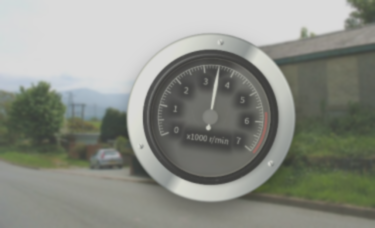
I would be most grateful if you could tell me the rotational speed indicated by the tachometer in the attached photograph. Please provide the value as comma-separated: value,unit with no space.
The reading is 3500,rpm
